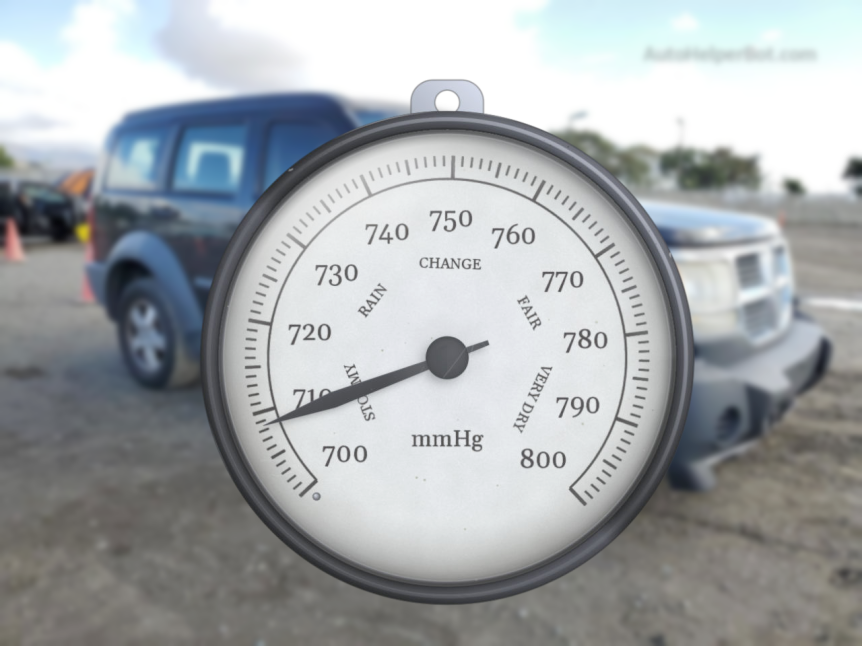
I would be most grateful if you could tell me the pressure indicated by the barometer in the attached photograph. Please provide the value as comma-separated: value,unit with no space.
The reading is 708.5,mmHg
